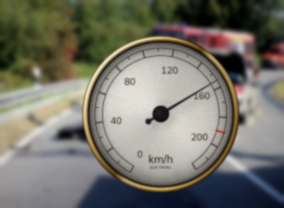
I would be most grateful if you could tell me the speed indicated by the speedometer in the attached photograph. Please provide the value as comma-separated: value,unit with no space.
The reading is 155,km/h
